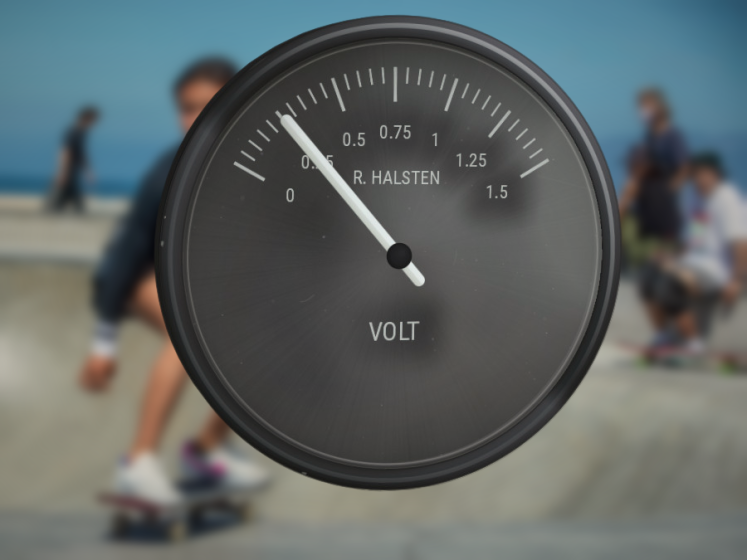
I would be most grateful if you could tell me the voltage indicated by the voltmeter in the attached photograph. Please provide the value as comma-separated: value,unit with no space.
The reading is 0.25,V
